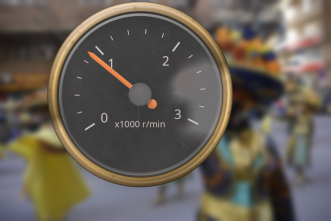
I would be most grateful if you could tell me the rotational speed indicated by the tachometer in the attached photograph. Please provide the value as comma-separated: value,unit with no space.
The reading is 900,rpm
